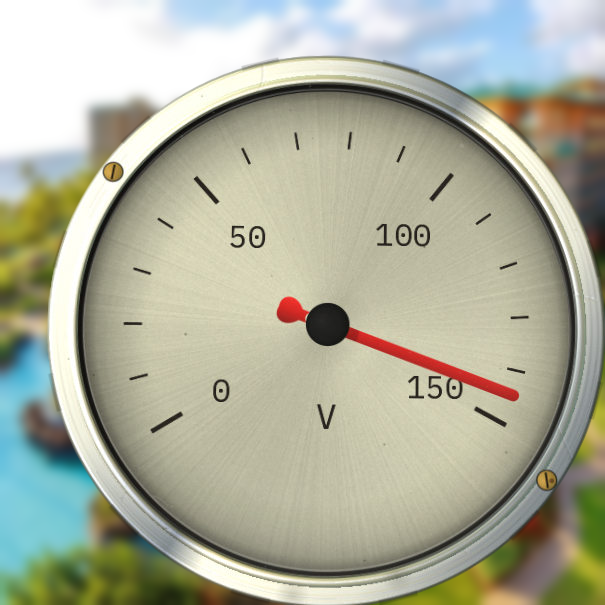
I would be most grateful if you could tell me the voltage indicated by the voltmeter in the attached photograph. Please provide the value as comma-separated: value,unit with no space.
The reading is 145,V
